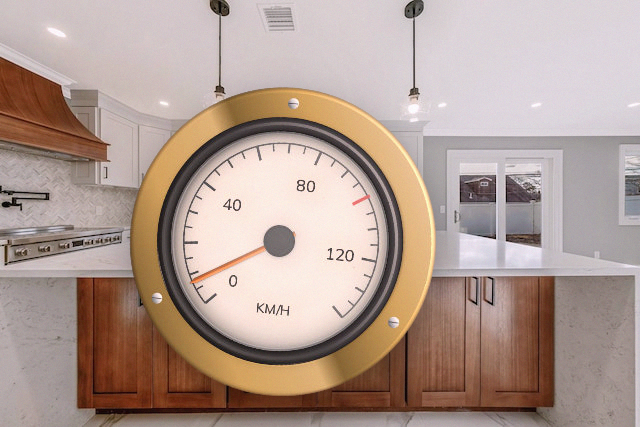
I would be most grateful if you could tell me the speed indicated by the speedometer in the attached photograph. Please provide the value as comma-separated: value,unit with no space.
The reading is 7.5,km/h
